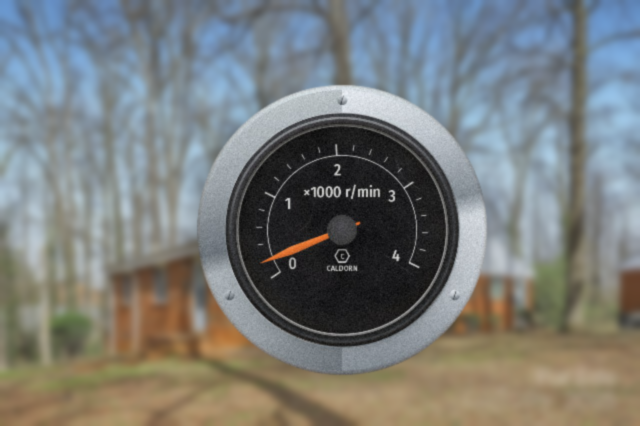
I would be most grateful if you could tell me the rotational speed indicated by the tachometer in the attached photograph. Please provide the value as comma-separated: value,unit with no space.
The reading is 200,rpm
